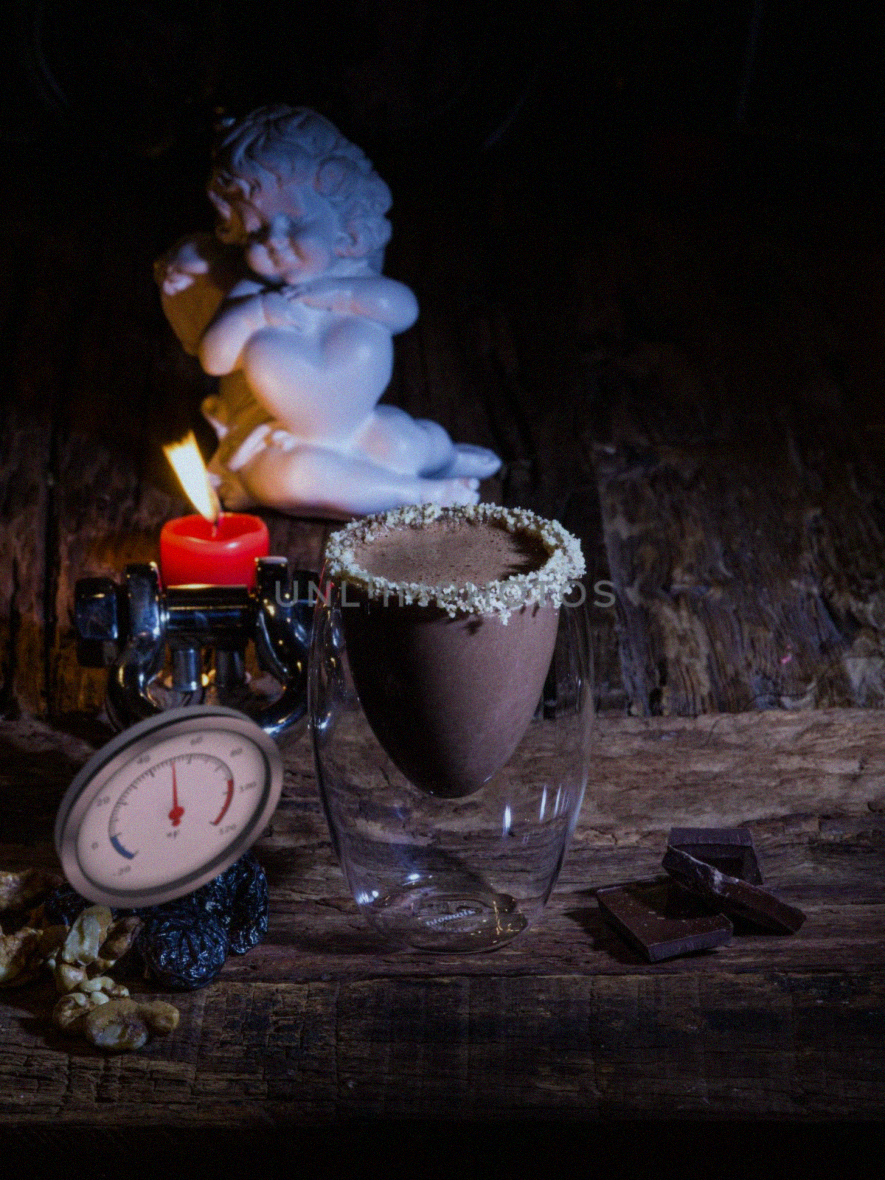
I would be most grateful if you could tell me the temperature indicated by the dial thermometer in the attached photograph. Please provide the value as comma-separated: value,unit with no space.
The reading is 50,°F
